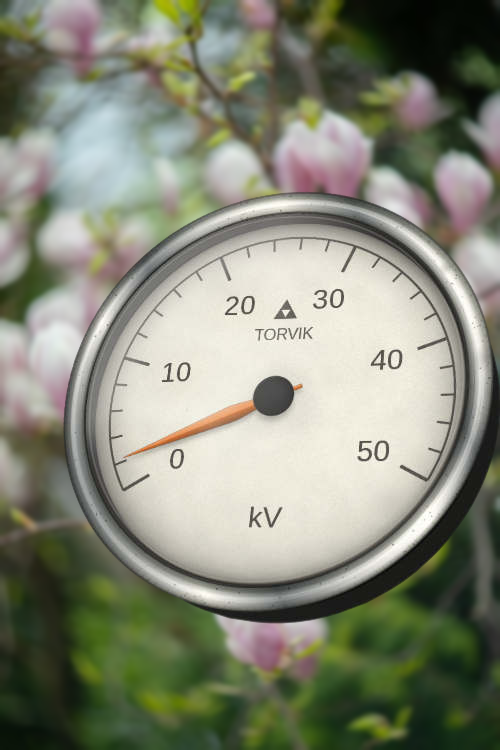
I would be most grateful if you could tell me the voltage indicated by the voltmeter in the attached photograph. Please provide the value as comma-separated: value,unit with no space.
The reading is 2,kV
